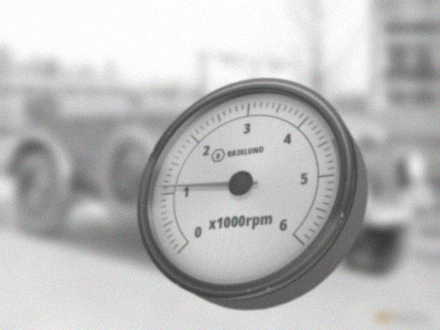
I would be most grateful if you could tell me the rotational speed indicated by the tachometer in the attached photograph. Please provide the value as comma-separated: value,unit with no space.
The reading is 1100,rpm
